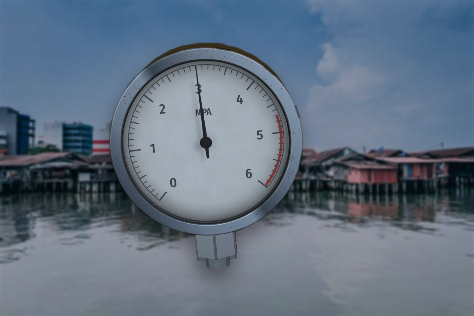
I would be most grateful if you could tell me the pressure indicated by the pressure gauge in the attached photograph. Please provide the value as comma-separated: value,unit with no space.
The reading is 3,MPa
